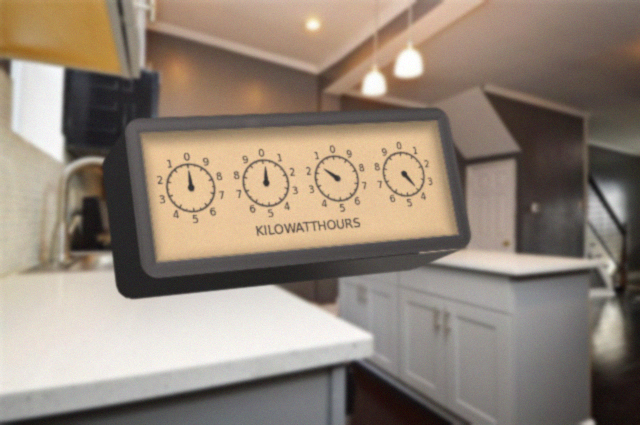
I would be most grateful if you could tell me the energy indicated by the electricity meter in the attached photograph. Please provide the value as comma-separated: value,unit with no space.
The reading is 14,kWh
